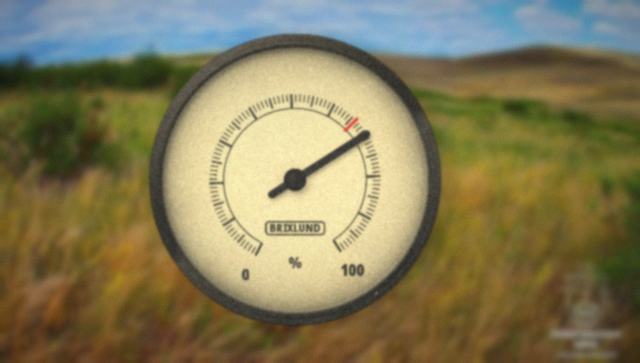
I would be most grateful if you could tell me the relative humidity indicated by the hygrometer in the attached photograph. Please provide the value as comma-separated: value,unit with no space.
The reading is 70,%
